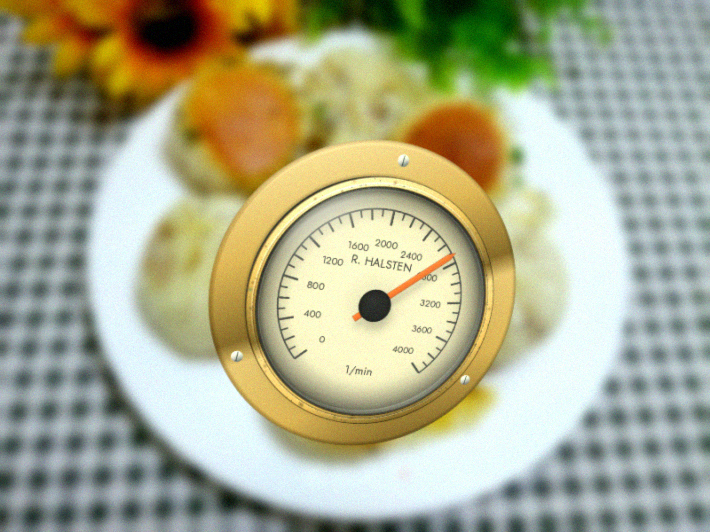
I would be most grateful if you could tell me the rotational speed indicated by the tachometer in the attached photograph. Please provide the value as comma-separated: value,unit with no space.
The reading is 2700,rpm
